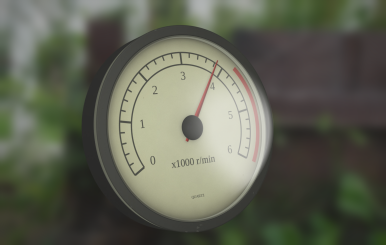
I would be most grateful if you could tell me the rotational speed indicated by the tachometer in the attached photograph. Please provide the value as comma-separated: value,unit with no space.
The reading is 3800,rpm
